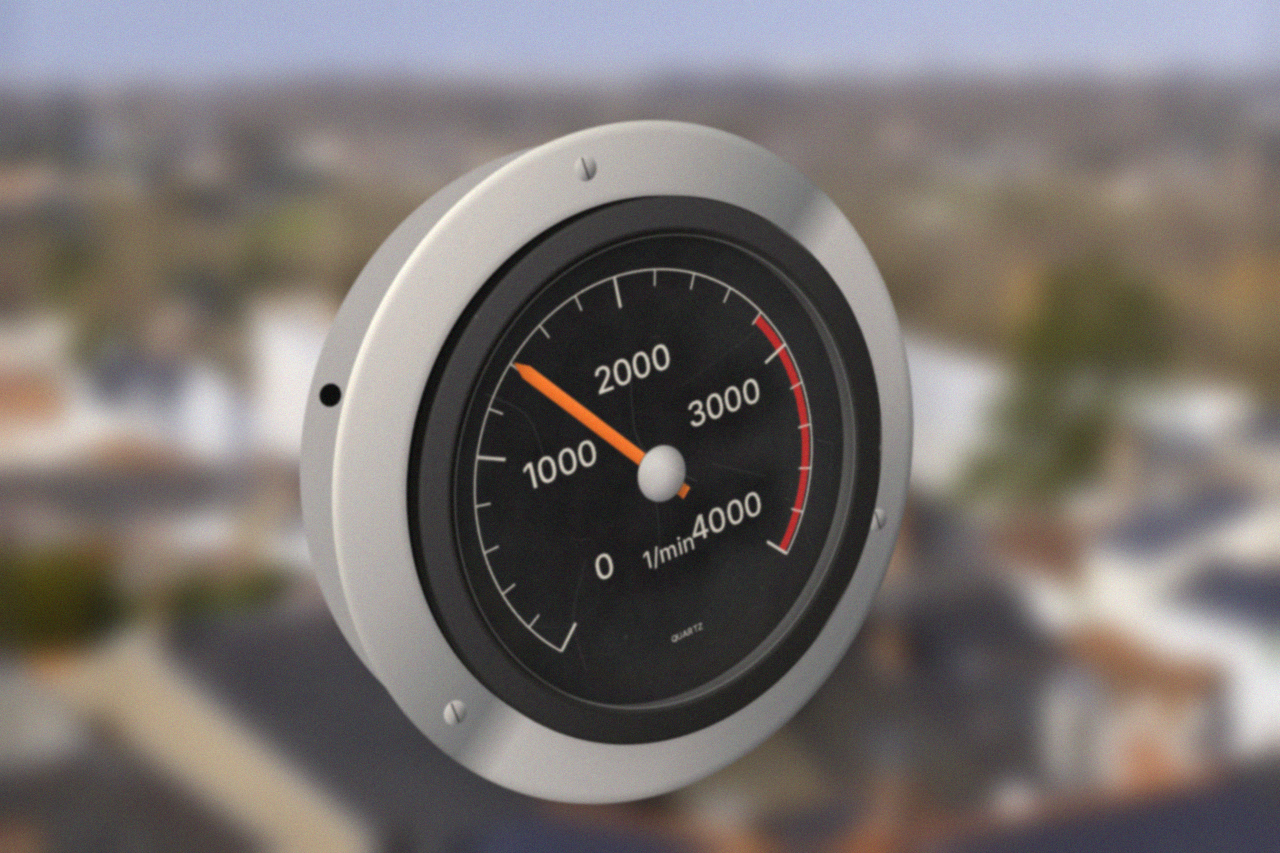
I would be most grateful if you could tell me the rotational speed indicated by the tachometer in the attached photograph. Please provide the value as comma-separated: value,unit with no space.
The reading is 1400,rpm
